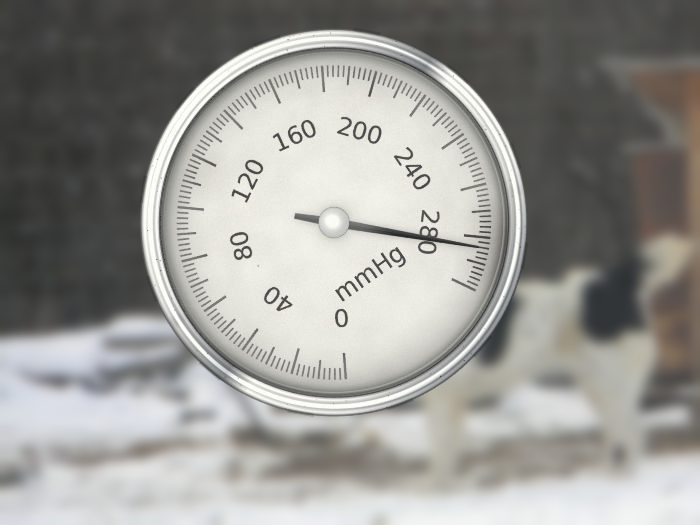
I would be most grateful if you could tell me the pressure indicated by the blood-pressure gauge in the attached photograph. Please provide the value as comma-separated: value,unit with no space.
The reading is 284,mmHg
